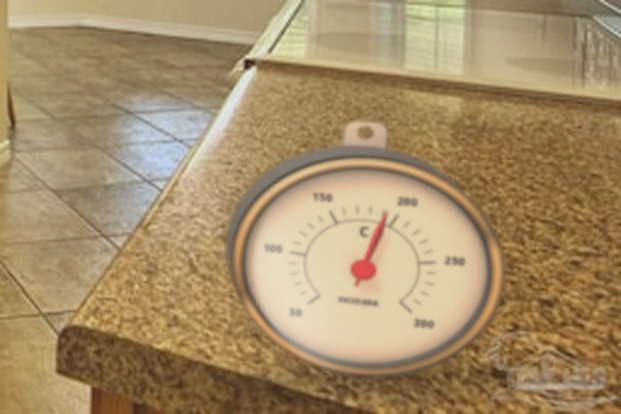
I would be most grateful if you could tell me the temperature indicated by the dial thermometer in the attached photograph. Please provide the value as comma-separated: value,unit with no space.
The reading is 190,°C
